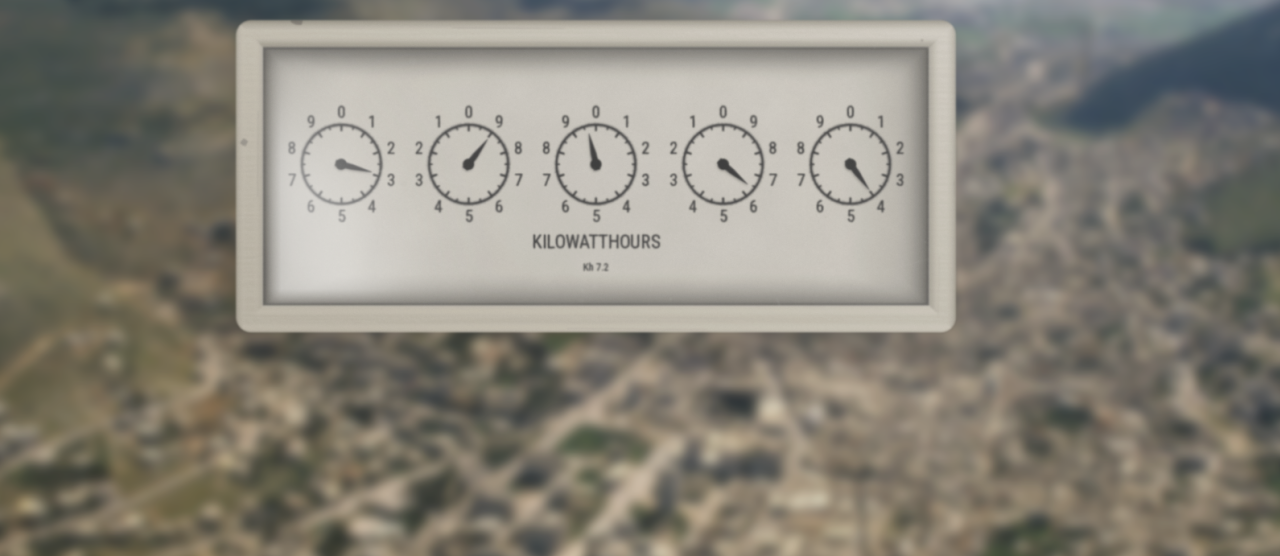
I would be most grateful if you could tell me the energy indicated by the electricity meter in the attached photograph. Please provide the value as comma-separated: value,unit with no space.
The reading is 28964,kWh
